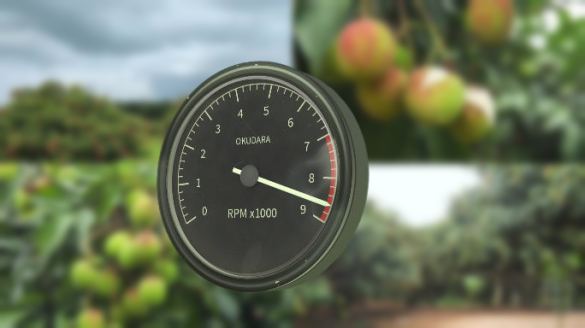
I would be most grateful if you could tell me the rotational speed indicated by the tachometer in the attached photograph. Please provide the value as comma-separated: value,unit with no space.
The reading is 8600,rpm
